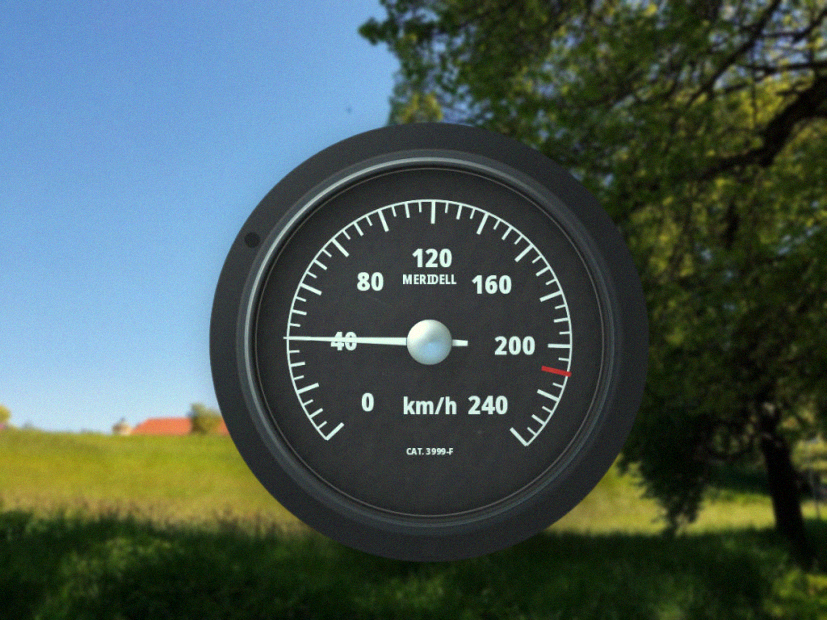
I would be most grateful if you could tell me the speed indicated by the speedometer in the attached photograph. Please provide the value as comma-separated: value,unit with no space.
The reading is 40,km/h
